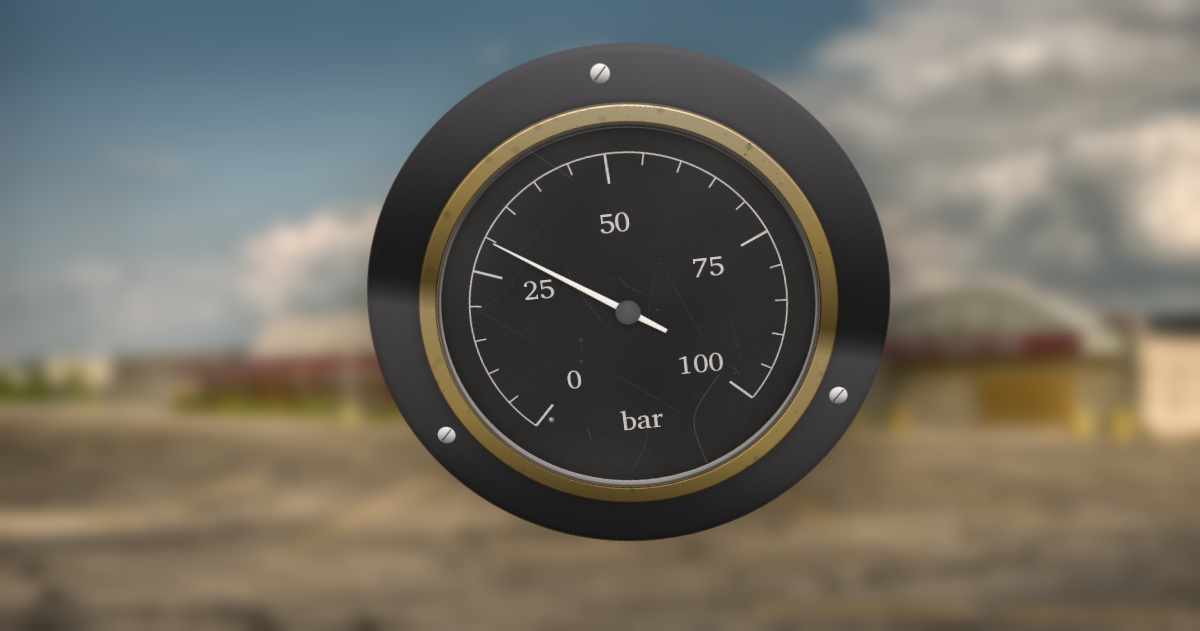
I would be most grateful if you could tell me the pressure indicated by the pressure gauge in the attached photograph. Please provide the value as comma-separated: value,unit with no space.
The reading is 30,bar
